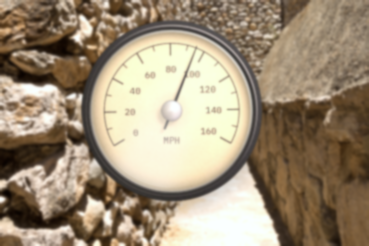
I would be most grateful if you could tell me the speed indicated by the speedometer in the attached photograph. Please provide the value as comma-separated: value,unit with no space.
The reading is 95,mph
